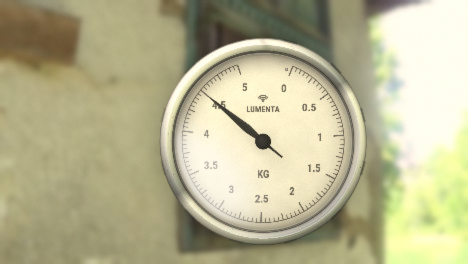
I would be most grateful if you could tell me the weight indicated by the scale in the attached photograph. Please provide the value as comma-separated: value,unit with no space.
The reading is 4.5,kg
